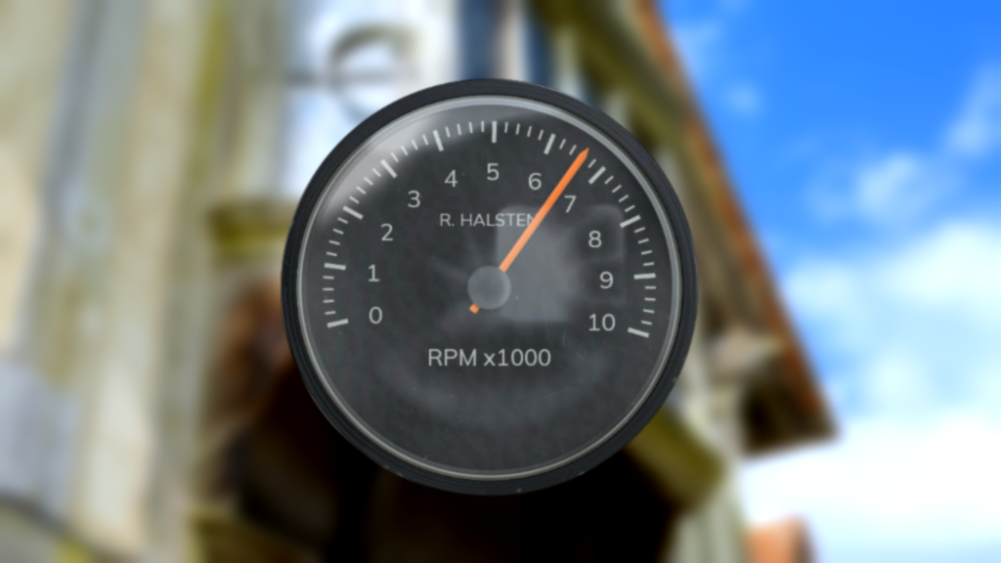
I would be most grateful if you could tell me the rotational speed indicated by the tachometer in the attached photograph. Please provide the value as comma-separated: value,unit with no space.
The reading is 6600,rpm
